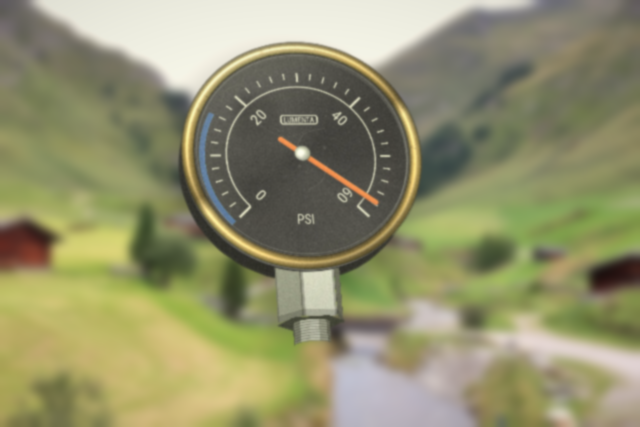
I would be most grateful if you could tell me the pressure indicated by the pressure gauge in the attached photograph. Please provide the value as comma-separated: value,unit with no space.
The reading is 58,psi
